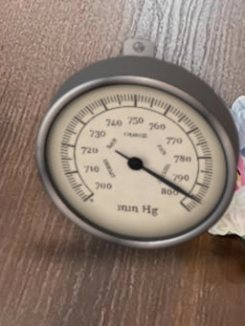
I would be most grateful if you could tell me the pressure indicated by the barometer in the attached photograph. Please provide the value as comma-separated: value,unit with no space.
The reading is 795,mmHg
